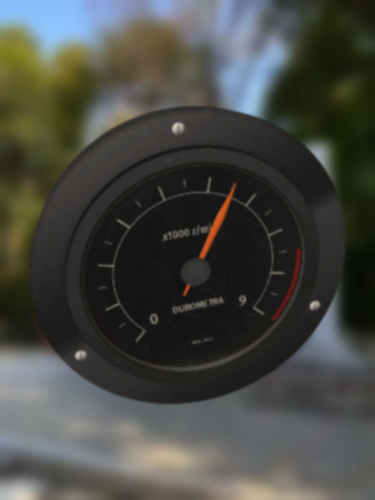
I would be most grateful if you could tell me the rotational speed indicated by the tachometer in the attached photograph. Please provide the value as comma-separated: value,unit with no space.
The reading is 5500,rpm
